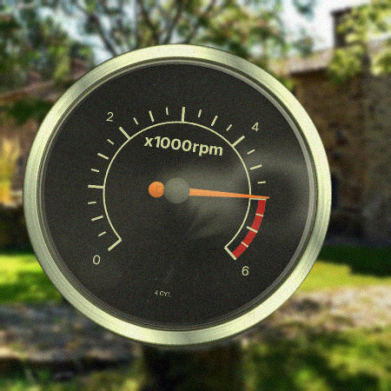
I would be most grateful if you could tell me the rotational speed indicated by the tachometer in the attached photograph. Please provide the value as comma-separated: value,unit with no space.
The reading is 5000,rpm
